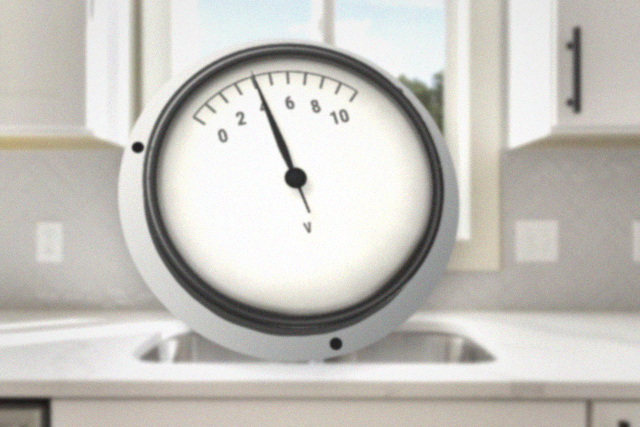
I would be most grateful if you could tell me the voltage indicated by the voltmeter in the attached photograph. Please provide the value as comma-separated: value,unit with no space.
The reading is 4,V
